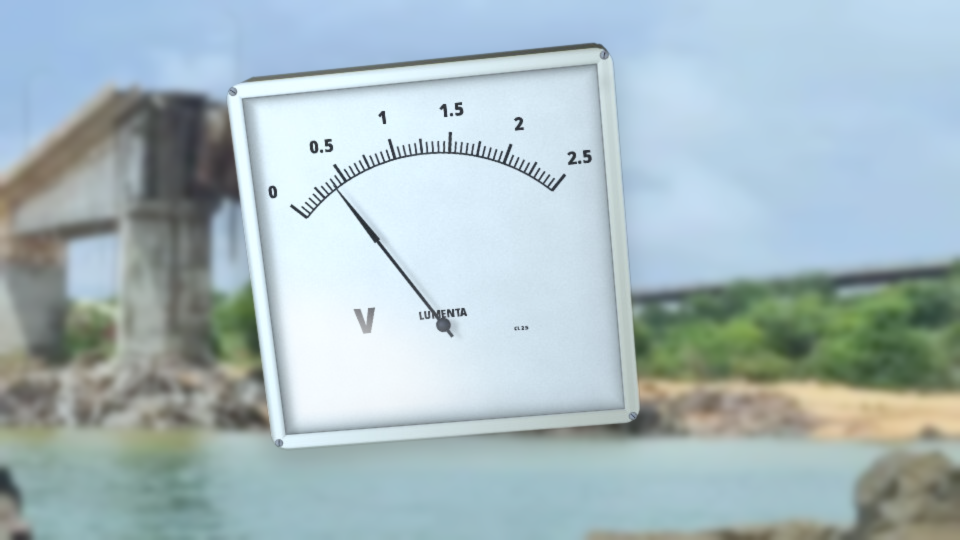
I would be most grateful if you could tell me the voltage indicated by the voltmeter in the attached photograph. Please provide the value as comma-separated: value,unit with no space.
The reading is 0.4,V
